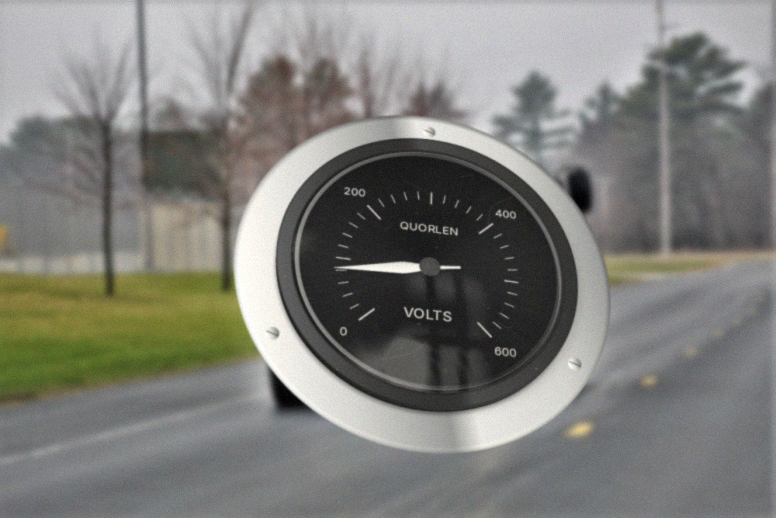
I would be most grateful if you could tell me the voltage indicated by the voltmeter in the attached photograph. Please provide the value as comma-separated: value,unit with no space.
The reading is 80,V
